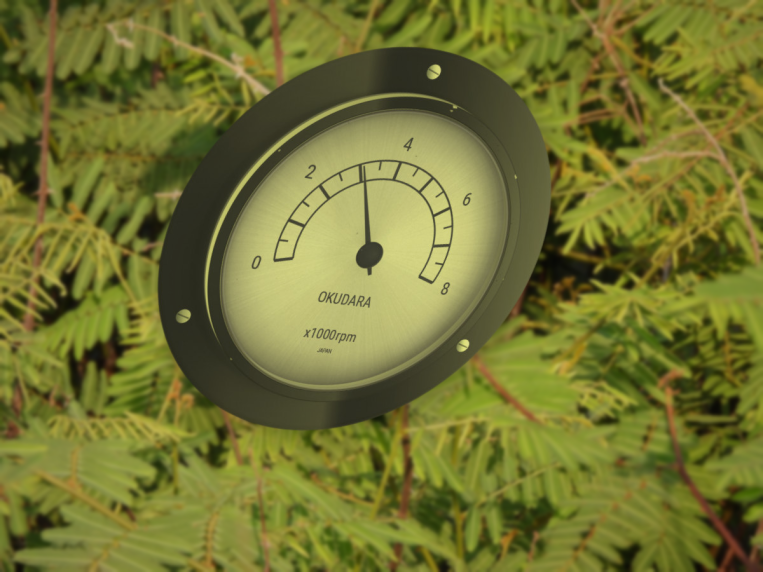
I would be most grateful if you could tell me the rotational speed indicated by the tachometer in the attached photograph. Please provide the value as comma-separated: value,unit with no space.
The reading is 3000,rpm
